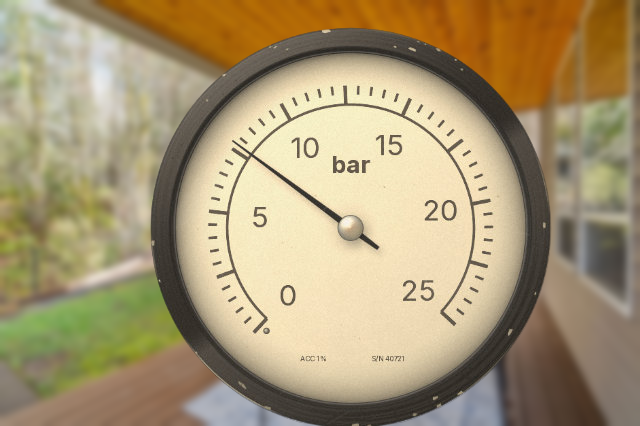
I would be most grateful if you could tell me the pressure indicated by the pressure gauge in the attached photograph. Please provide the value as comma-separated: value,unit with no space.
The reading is 7.75,bar
